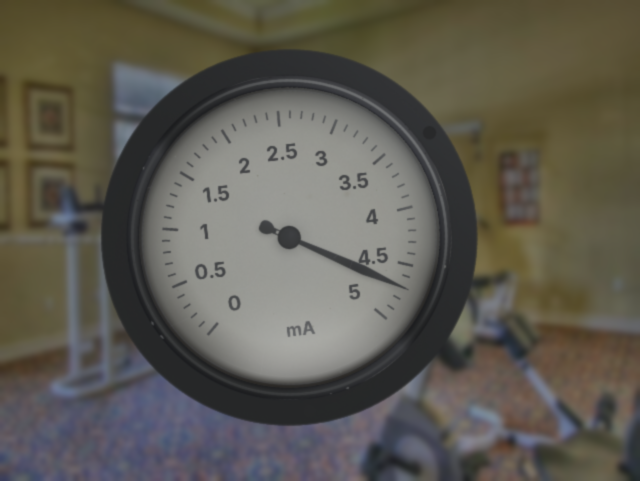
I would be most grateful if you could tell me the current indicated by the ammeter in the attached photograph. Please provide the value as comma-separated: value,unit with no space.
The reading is 4.7,mA
